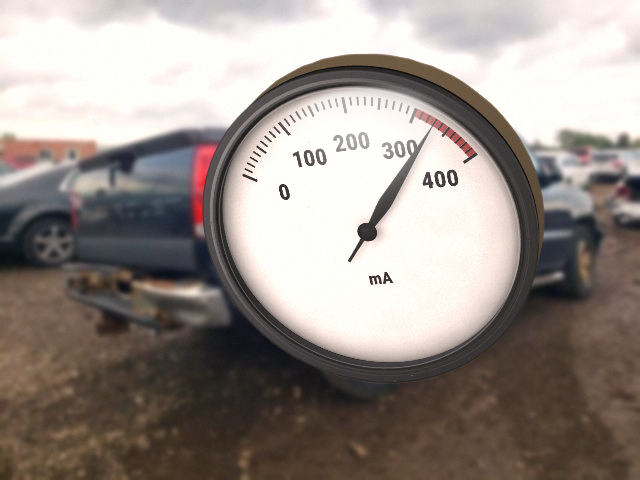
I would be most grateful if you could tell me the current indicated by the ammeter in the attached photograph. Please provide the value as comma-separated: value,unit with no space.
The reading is 330,mA
